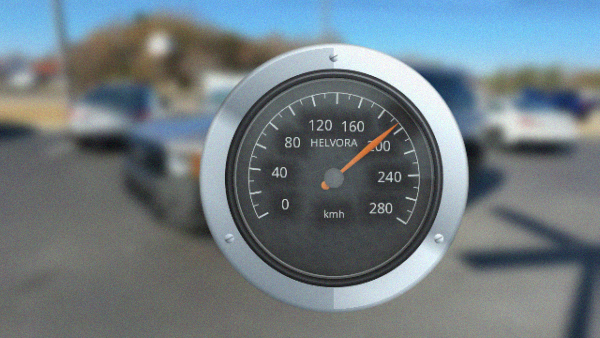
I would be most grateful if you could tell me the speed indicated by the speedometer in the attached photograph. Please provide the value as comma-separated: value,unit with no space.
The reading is 195,km/h
